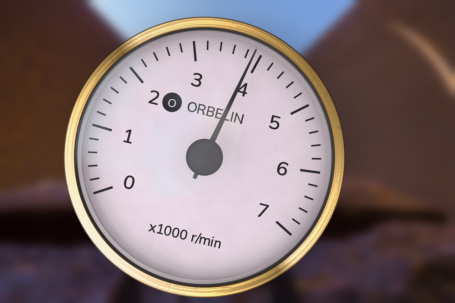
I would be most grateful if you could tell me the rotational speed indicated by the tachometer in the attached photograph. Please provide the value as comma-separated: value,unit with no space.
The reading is 3900,rpm
